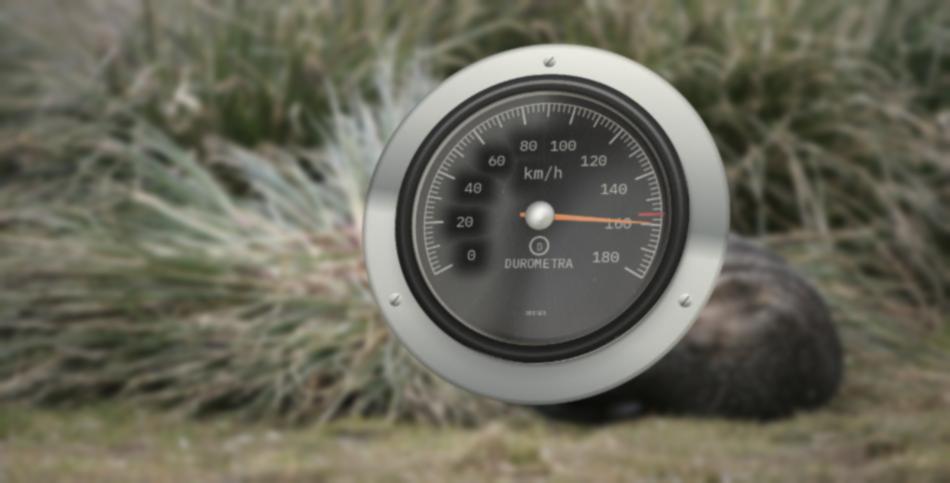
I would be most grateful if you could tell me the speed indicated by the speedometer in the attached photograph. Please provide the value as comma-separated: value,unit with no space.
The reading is 160,km/h
